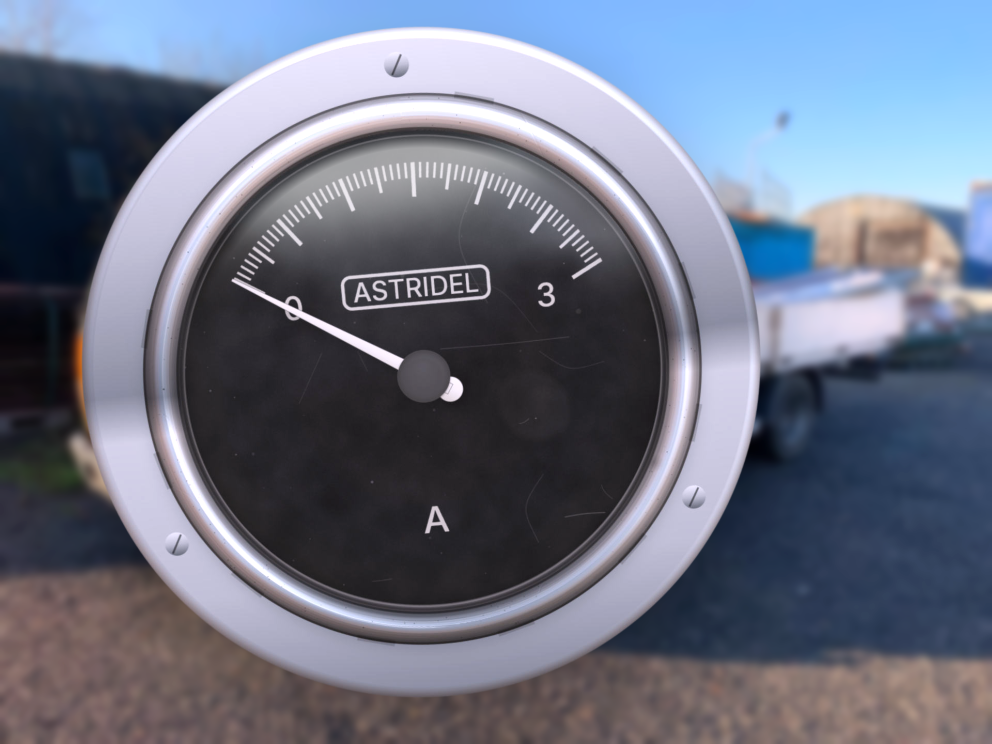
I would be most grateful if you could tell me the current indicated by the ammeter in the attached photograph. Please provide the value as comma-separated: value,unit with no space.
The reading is 0,A
